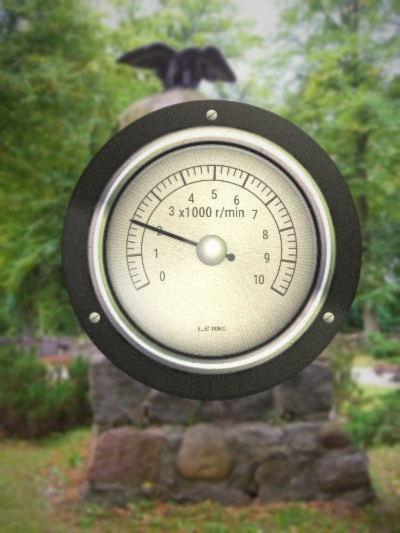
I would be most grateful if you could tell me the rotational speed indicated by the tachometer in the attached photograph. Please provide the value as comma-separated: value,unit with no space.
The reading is 2000,rpm
